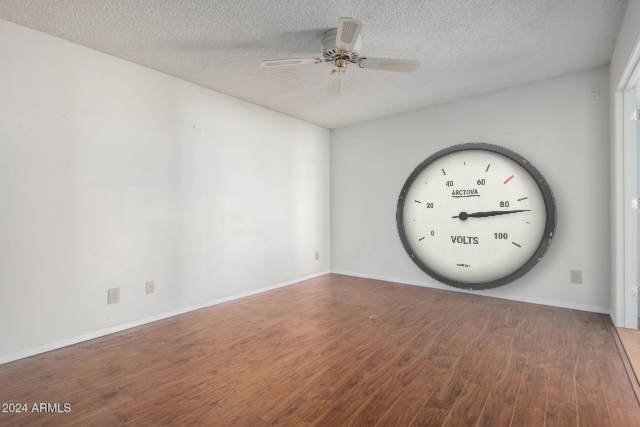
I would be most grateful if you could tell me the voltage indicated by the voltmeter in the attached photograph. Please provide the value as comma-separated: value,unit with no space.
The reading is 85,V
